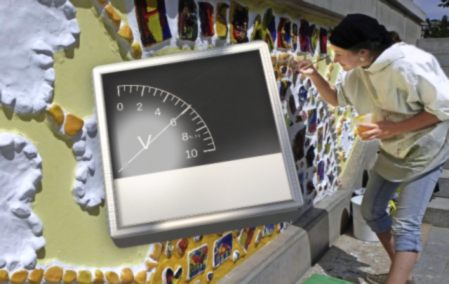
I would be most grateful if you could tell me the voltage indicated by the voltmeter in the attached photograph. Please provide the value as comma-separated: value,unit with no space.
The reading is 6,V
